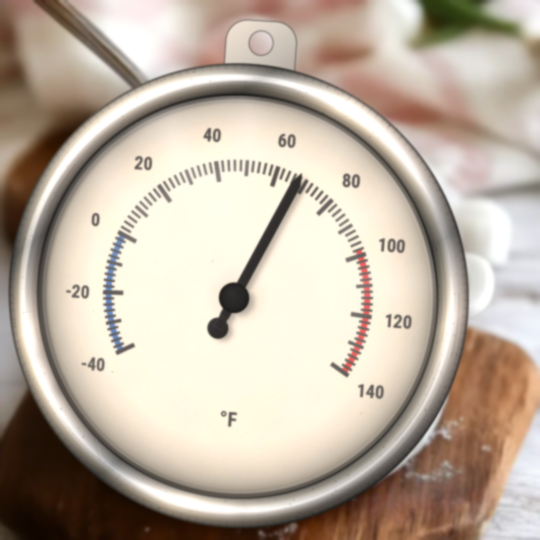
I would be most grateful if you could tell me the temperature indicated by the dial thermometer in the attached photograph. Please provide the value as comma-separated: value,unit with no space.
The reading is 68,°F
